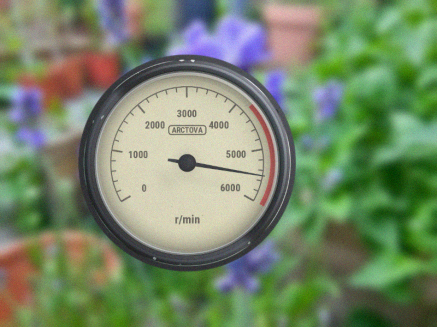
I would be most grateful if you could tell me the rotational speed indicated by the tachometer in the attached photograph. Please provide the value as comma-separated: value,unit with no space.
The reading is 5500,rpm
